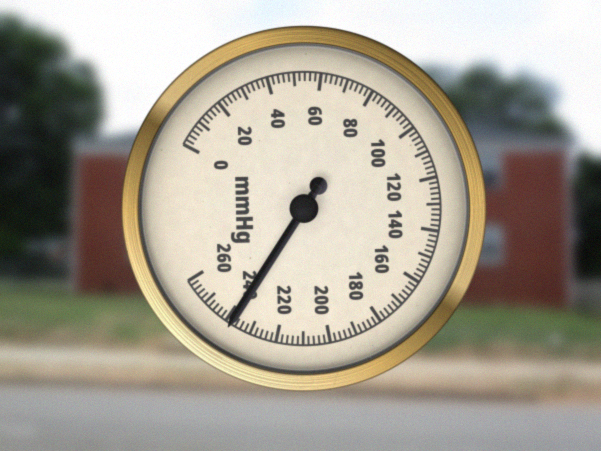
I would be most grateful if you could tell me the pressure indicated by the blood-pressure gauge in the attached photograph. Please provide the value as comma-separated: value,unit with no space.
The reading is 238,mmHg
